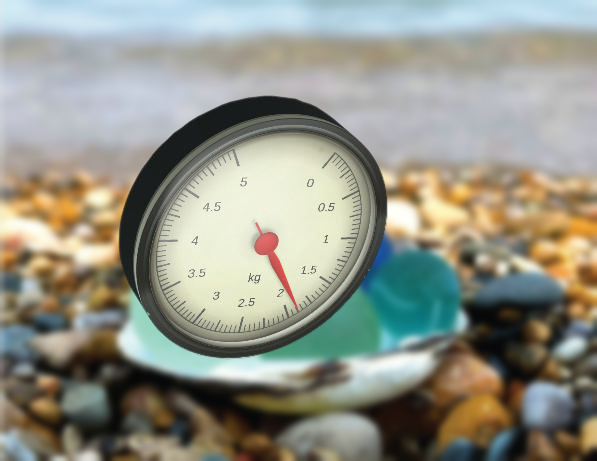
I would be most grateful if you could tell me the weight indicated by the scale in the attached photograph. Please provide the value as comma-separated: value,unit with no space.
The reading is 1.9,kg
